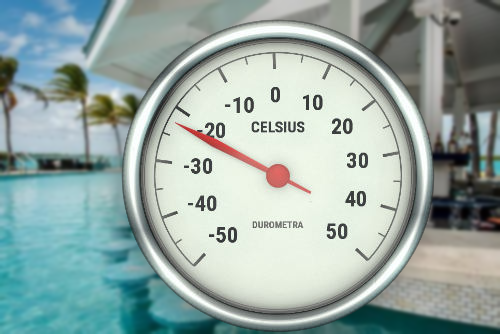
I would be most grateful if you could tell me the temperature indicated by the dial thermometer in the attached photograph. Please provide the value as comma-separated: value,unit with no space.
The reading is -22.5,°C
